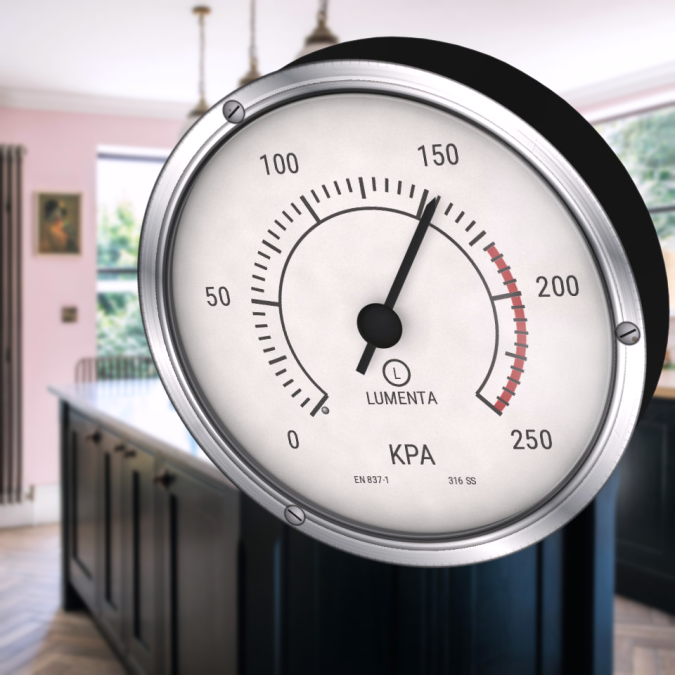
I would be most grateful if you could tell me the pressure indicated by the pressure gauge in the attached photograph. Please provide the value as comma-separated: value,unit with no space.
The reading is 155,kPa
